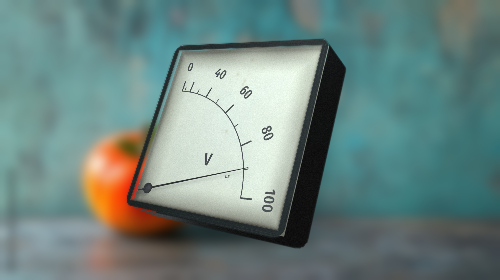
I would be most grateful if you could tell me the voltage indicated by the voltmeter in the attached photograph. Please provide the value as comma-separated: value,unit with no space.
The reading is 90,V
